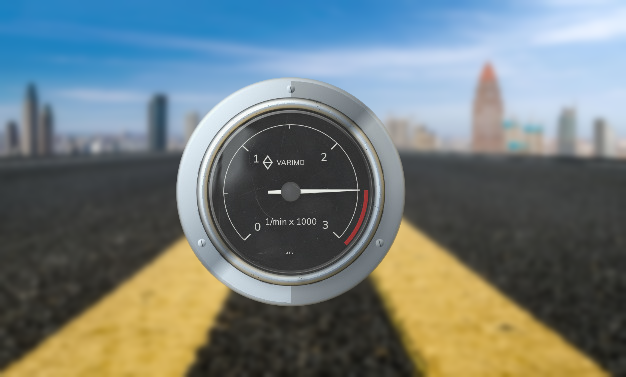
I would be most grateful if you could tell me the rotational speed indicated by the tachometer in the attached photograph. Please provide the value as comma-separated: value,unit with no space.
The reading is 2500,rpm
